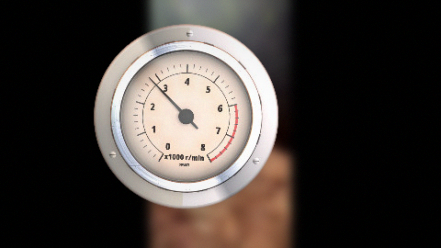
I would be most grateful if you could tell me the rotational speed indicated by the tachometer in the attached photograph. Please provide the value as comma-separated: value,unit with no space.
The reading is 2800,rpm
